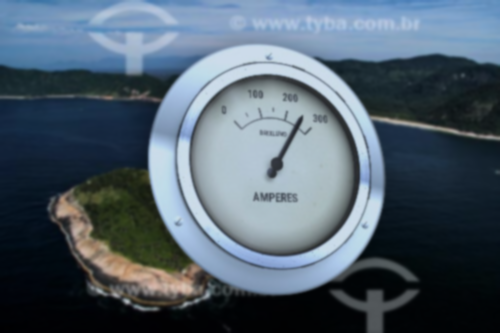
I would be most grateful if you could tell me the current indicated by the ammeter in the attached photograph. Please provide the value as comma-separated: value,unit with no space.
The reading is 250,A
